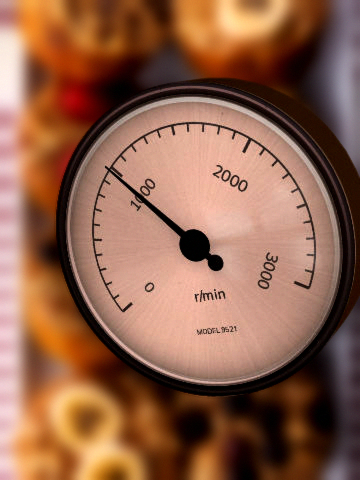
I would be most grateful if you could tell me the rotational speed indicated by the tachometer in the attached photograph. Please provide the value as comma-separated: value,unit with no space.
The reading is 1000,rpm
